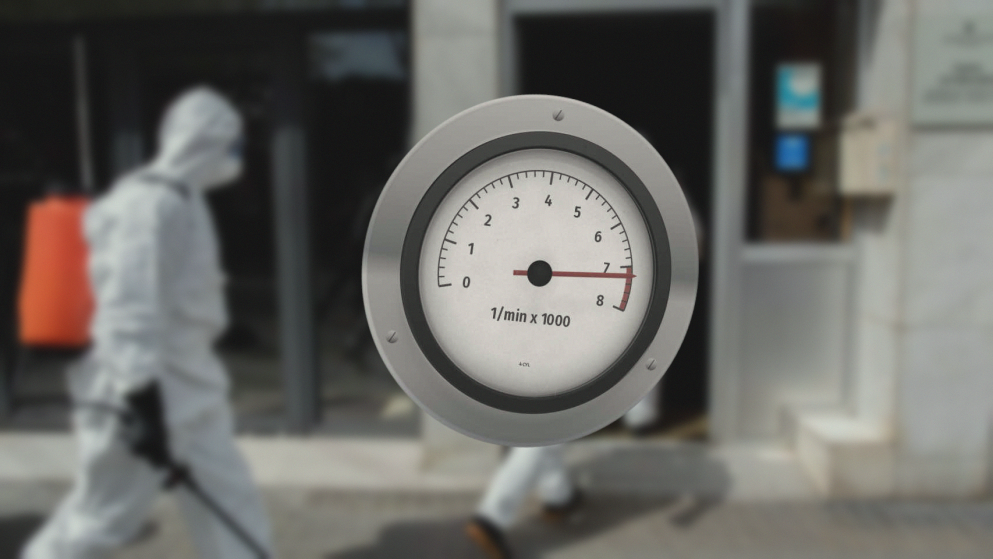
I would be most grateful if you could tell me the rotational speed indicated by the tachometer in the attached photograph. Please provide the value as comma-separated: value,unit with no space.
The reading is 7200,rpm
